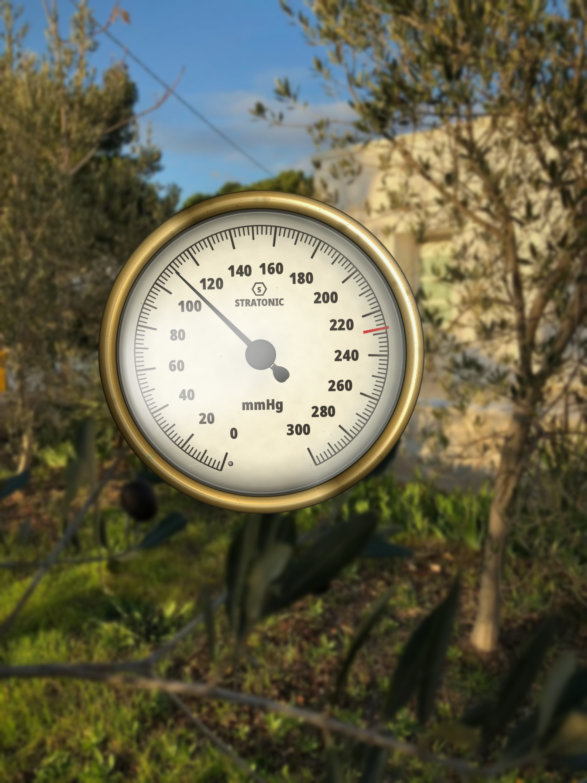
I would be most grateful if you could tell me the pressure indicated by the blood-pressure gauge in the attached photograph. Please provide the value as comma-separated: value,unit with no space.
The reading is 110,mmHg
